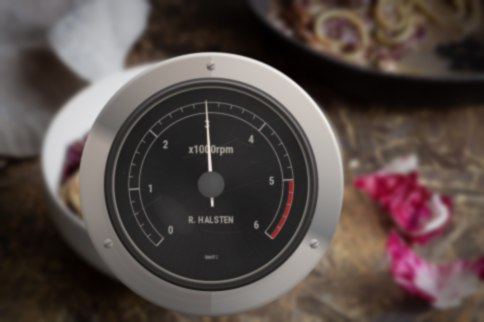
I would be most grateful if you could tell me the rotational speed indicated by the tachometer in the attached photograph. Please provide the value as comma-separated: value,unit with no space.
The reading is 3000,rpm
